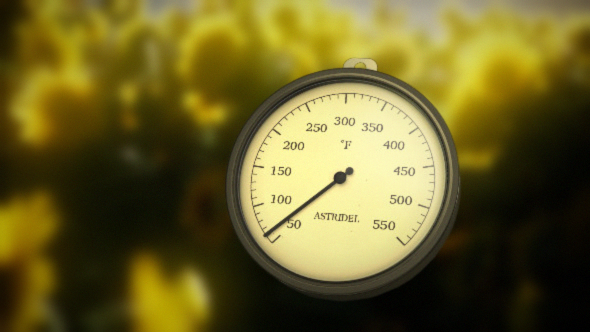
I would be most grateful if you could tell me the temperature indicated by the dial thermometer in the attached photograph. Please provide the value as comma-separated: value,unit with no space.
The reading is 60,°F
